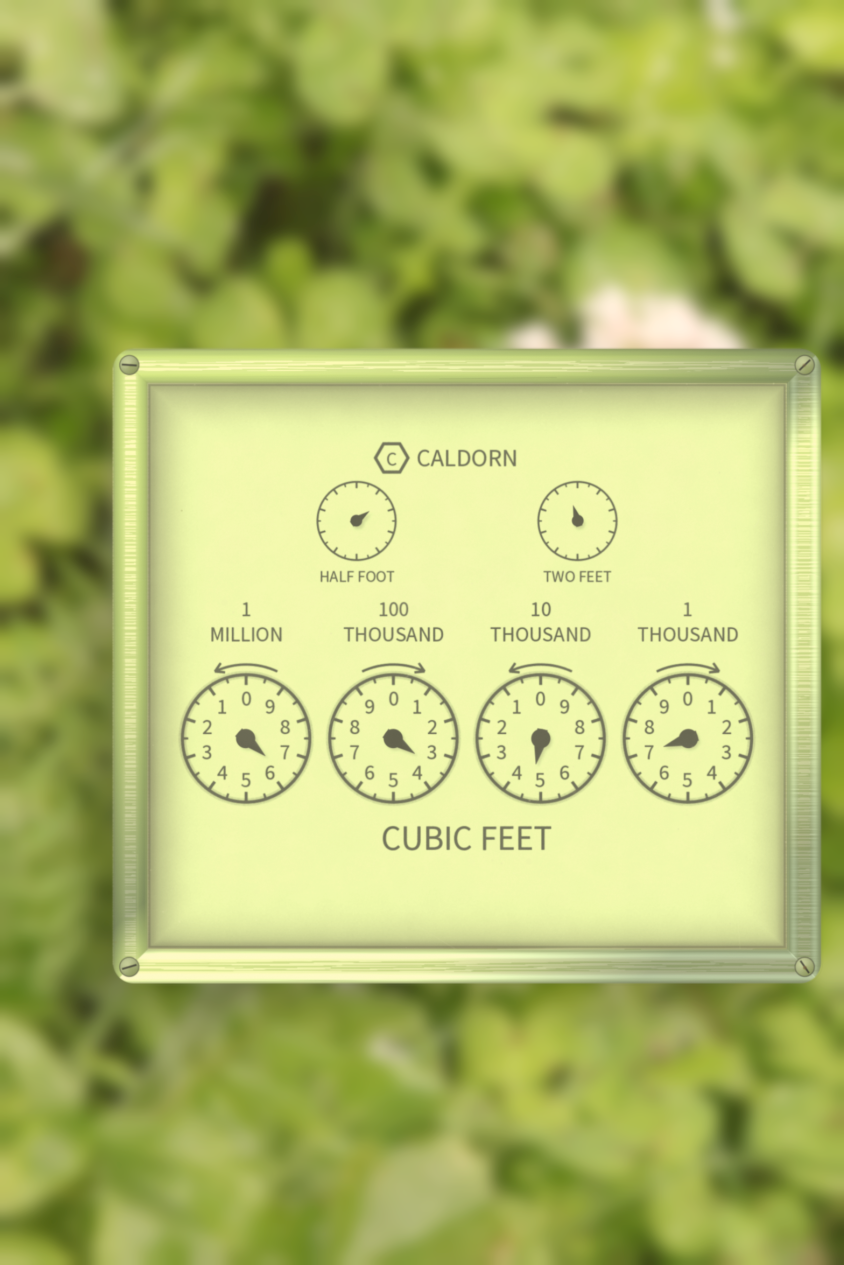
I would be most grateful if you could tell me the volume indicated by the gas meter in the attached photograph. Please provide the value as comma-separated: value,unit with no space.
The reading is 634700,ft³
